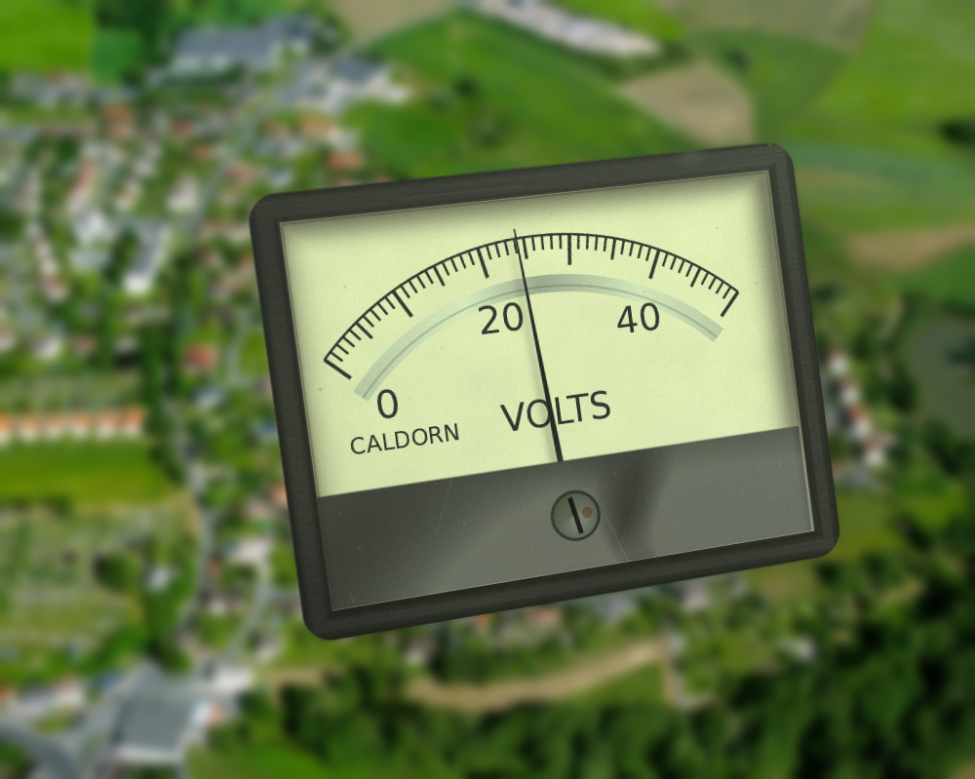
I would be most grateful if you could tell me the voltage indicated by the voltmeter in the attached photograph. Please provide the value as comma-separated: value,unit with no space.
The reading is 24,V
